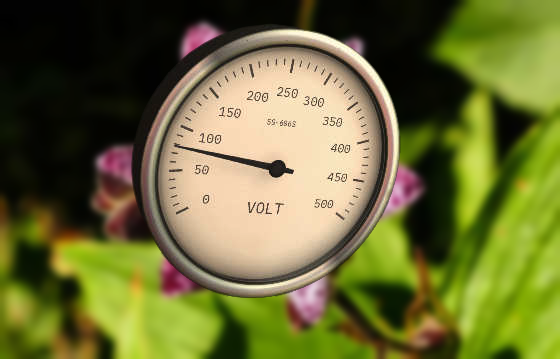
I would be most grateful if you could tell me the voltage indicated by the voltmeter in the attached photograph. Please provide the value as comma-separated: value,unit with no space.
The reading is 80,V
